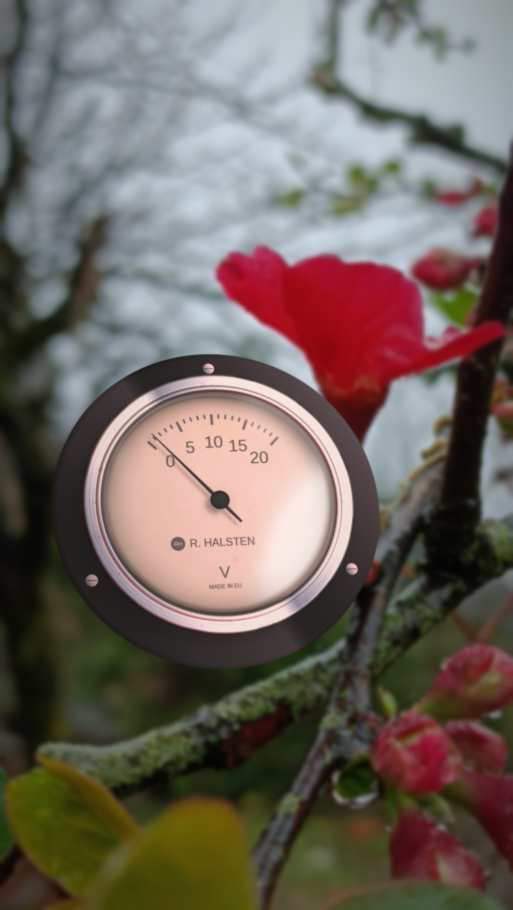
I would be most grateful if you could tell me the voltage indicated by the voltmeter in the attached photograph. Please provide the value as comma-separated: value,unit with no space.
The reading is 1,V
